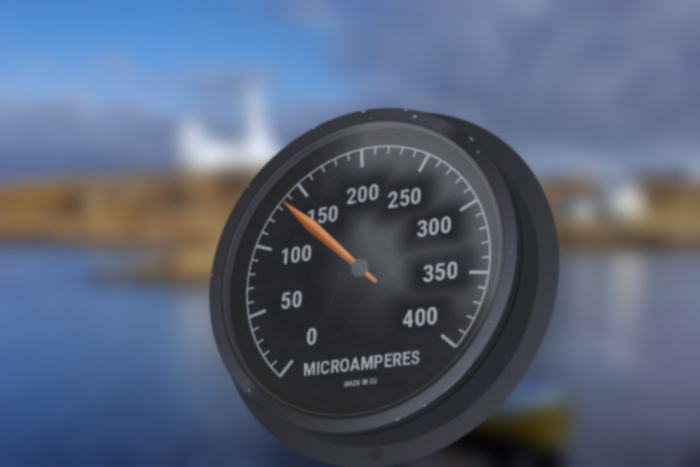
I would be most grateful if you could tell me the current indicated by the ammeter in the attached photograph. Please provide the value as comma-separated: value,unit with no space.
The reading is 135,µA
